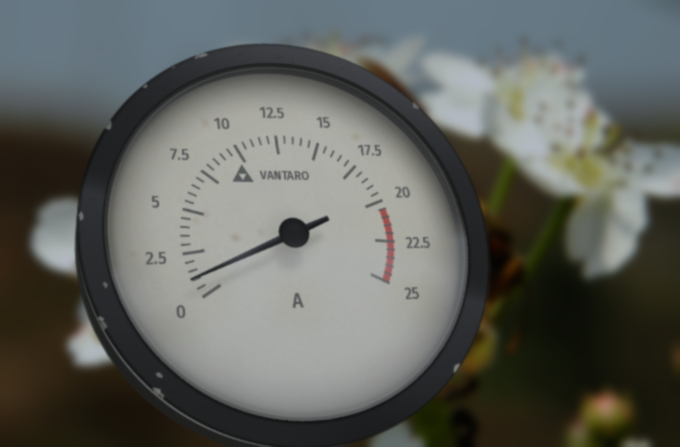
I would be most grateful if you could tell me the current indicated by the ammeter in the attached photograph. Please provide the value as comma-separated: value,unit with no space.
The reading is 1,A
